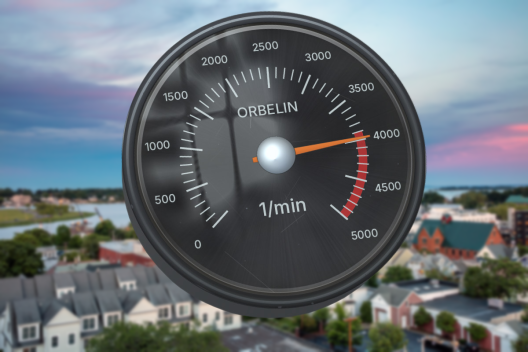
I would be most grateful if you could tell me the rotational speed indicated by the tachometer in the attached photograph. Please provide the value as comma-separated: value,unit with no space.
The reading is 4000,rpm
